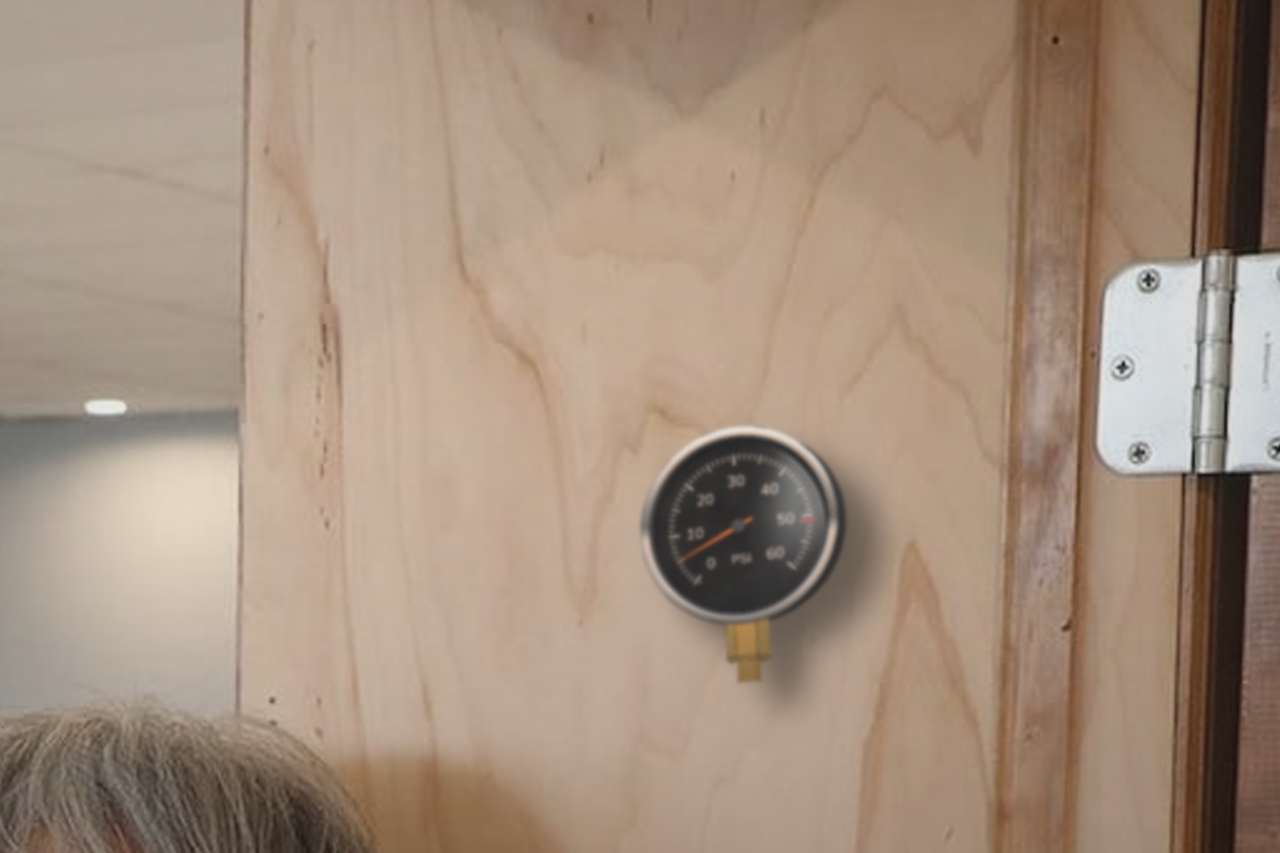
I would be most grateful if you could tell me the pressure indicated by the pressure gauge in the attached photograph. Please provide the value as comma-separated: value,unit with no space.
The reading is 5,psi
